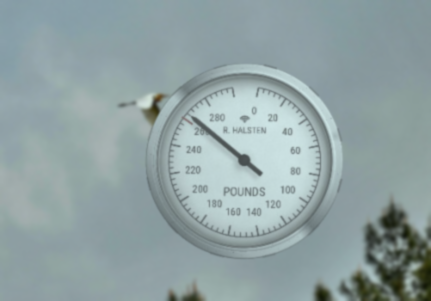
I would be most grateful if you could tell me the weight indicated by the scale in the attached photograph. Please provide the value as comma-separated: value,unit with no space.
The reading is 264,lb
